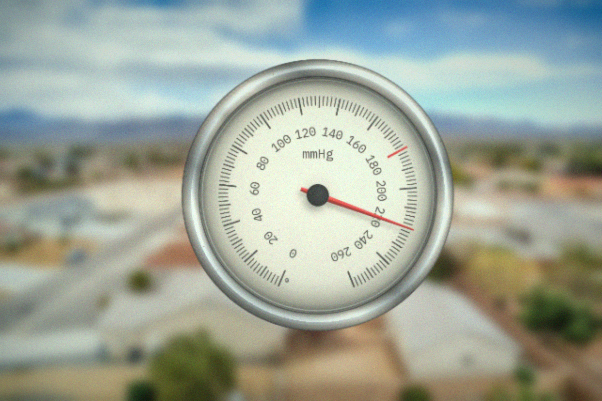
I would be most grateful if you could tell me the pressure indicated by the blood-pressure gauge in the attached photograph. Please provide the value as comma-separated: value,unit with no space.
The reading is 220,mmHg
